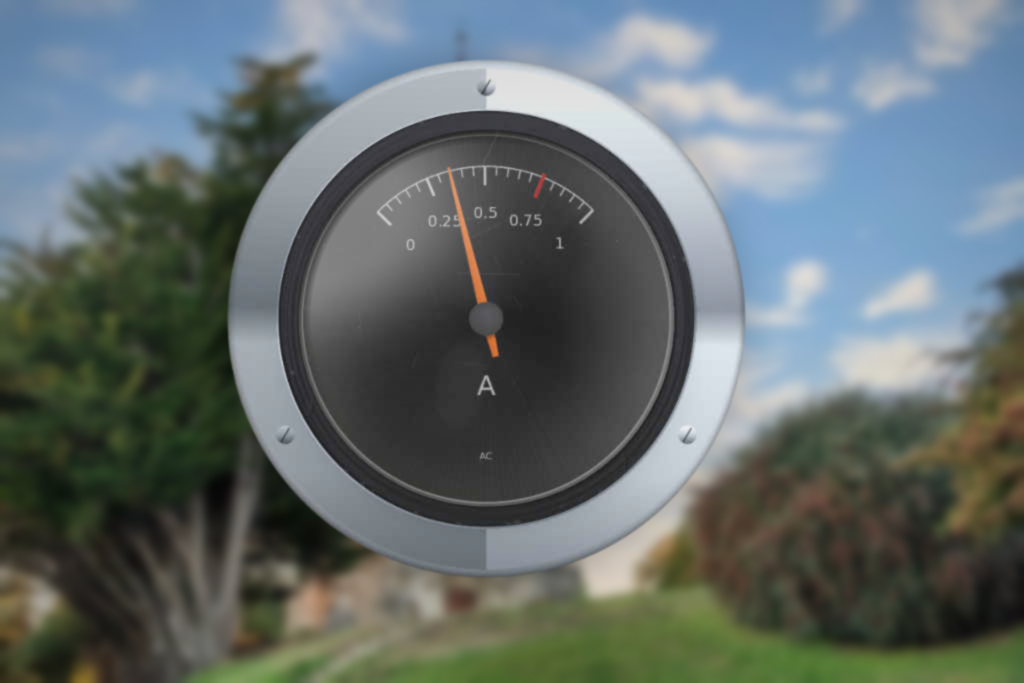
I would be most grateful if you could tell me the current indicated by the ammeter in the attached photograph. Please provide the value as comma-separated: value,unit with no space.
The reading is 0.35,A
